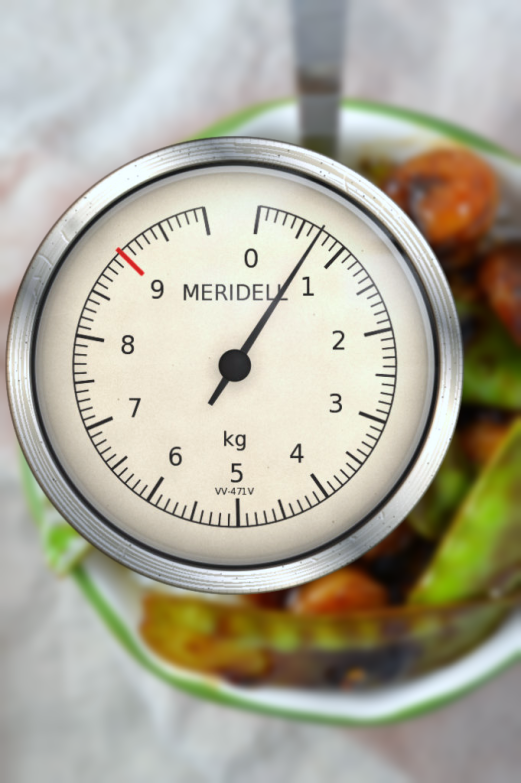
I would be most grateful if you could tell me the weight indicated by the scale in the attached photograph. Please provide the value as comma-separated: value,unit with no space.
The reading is 0.7,kg
